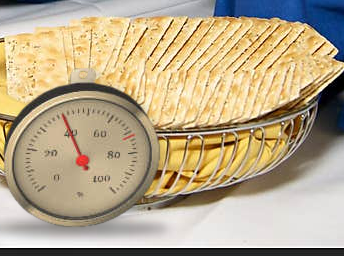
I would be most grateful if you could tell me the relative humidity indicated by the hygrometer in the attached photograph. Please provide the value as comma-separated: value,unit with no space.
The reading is 40,%
